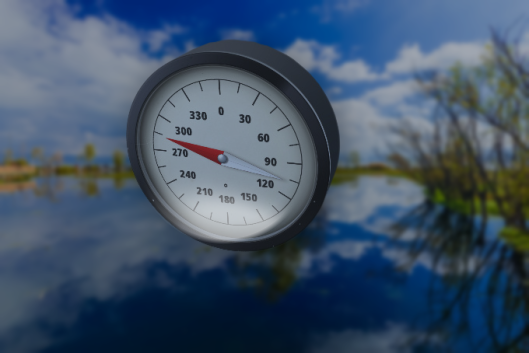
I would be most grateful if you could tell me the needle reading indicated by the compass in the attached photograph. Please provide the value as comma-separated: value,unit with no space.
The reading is 285,°
